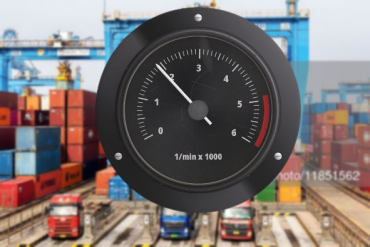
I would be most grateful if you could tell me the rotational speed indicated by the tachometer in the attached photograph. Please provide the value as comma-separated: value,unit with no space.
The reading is 1900,rpm
